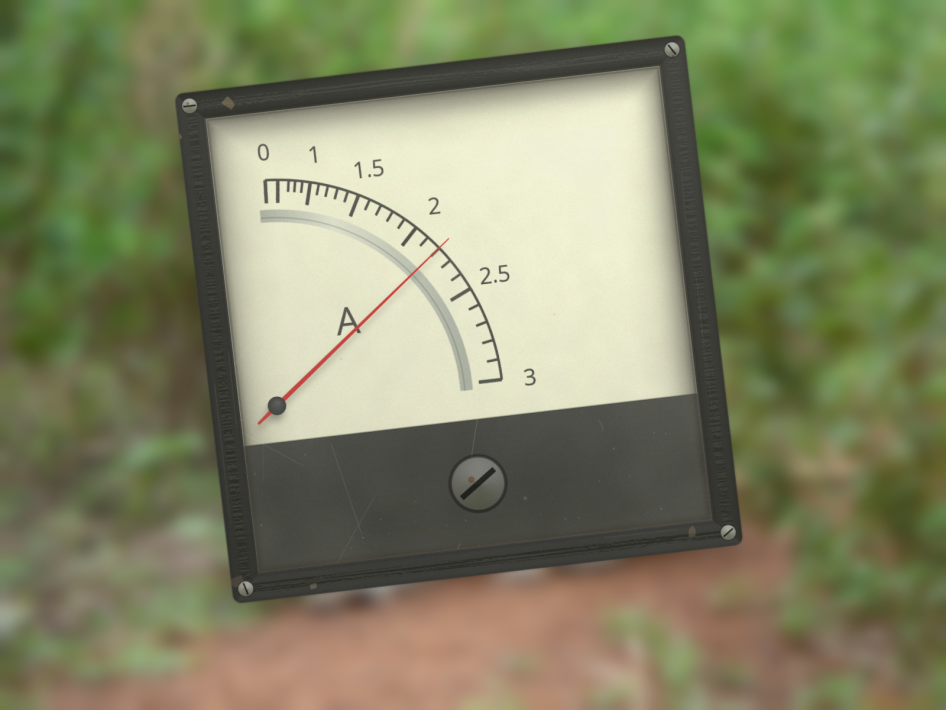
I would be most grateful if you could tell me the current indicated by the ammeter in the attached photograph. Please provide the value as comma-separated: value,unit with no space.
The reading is 2.2,A
